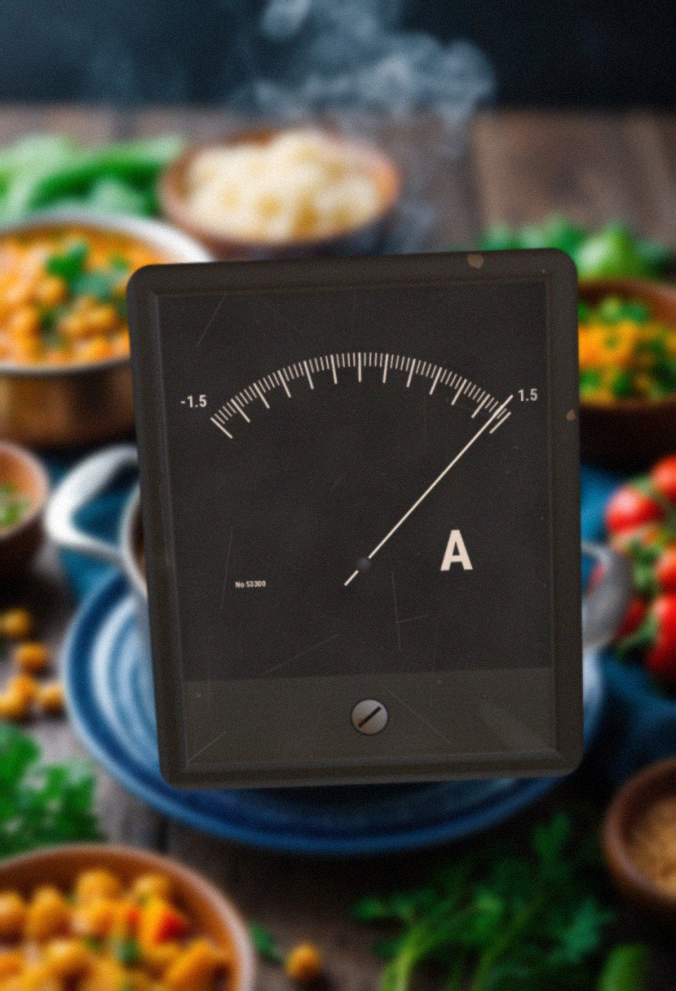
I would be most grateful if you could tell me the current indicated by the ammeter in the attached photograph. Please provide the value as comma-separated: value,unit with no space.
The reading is 1.4,A
